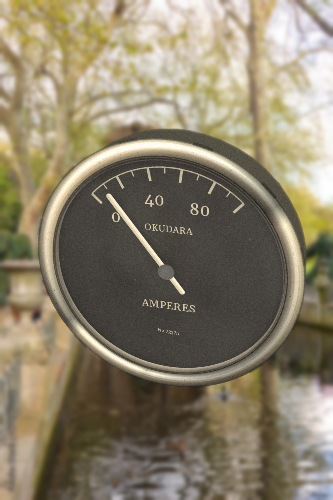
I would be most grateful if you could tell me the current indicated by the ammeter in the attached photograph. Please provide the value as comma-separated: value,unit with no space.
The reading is 10,A
